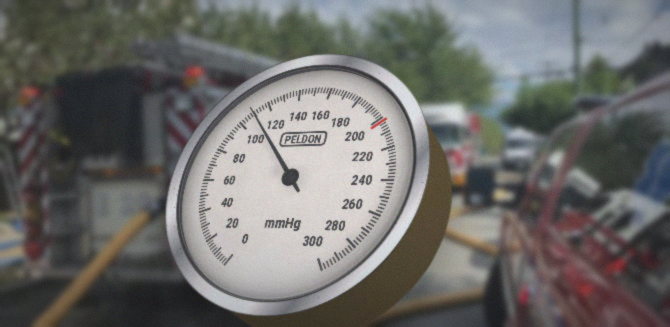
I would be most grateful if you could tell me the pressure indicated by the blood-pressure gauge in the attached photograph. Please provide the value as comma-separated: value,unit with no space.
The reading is 110,mmHg
